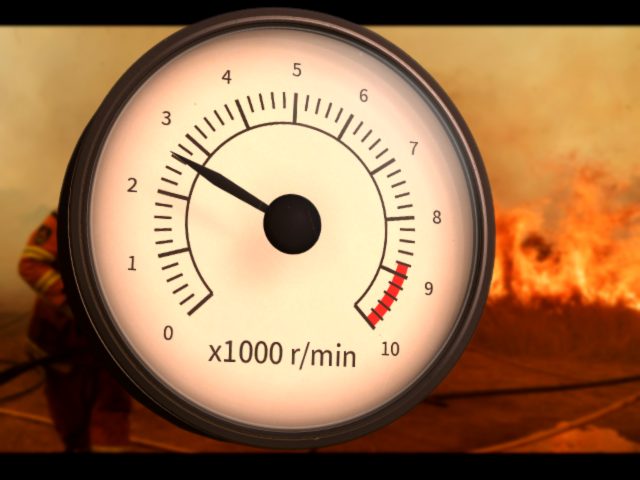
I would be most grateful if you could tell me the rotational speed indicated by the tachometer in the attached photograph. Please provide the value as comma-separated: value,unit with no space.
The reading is 2600,rpm
